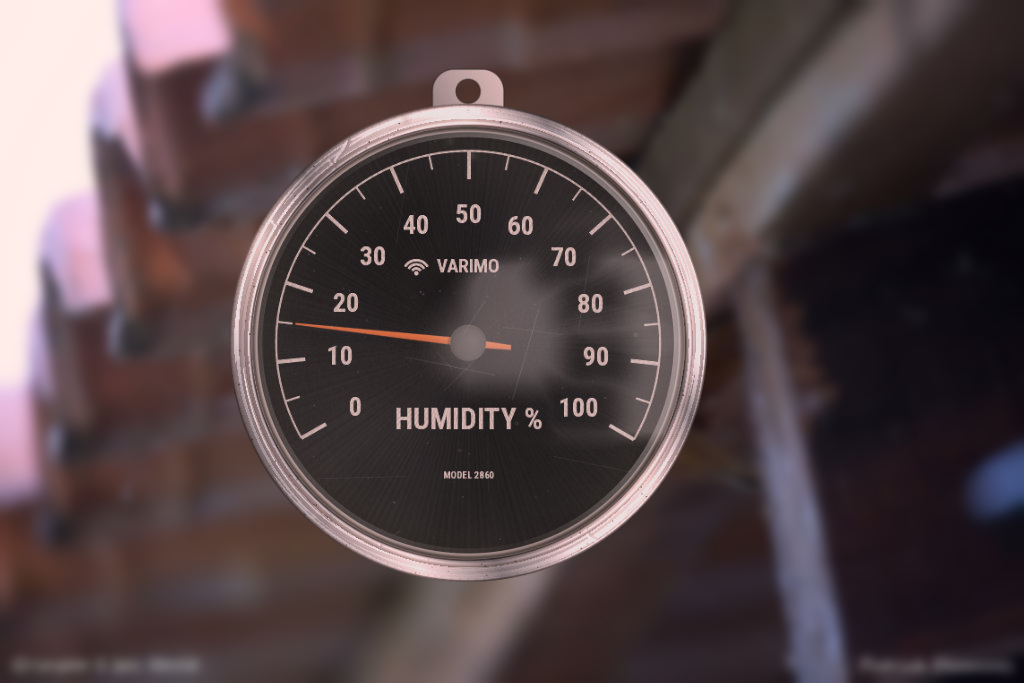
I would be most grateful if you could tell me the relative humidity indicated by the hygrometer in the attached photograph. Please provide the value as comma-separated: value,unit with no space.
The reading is 15,%
